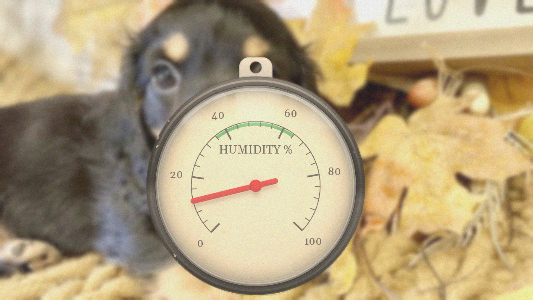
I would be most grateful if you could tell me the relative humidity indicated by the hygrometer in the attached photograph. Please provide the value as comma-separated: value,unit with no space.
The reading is 12,%
